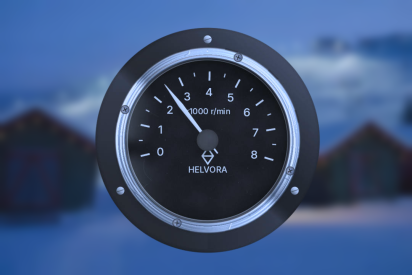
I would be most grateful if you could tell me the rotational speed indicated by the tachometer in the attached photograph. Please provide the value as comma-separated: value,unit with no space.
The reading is 2500,rpm
